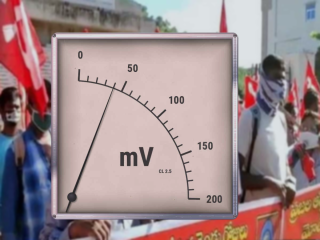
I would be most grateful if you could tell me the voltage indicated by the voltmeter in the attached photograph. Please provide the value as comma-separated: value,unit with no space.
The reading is 40,mV
